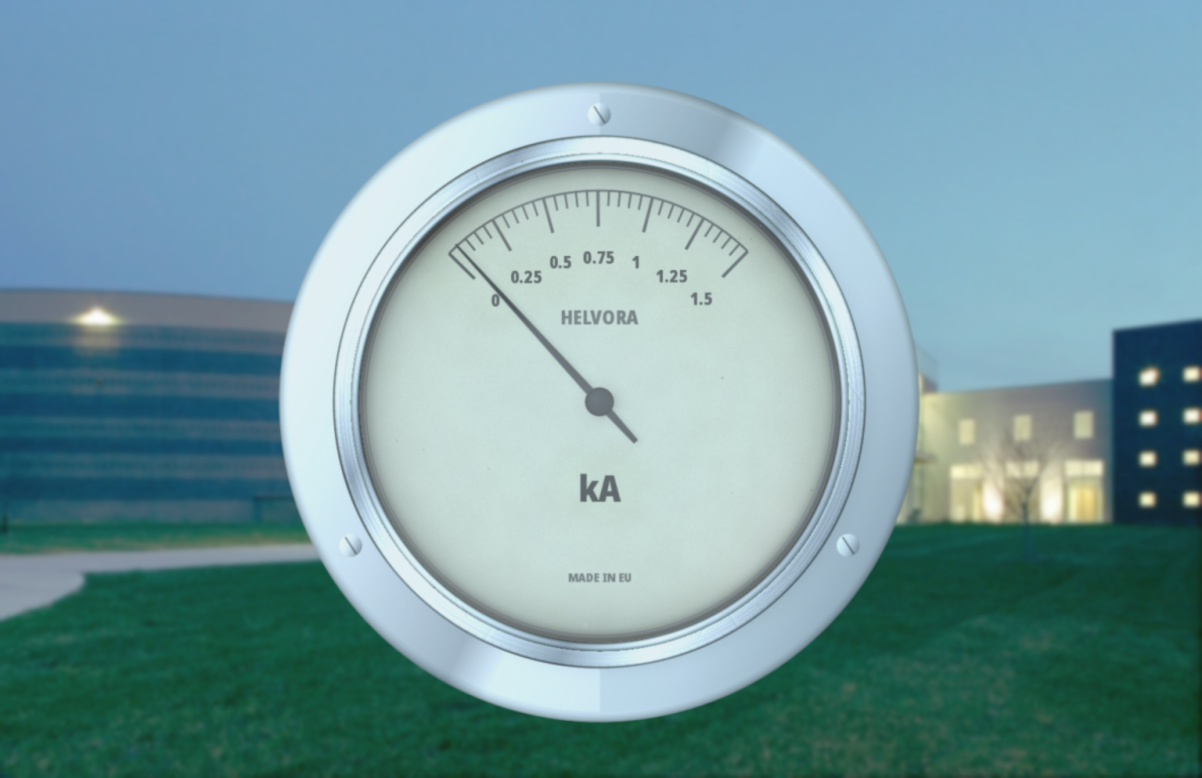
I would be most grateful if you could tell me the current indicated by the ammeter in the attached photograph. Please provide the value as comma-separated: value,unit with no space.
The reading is 0.05,kA
